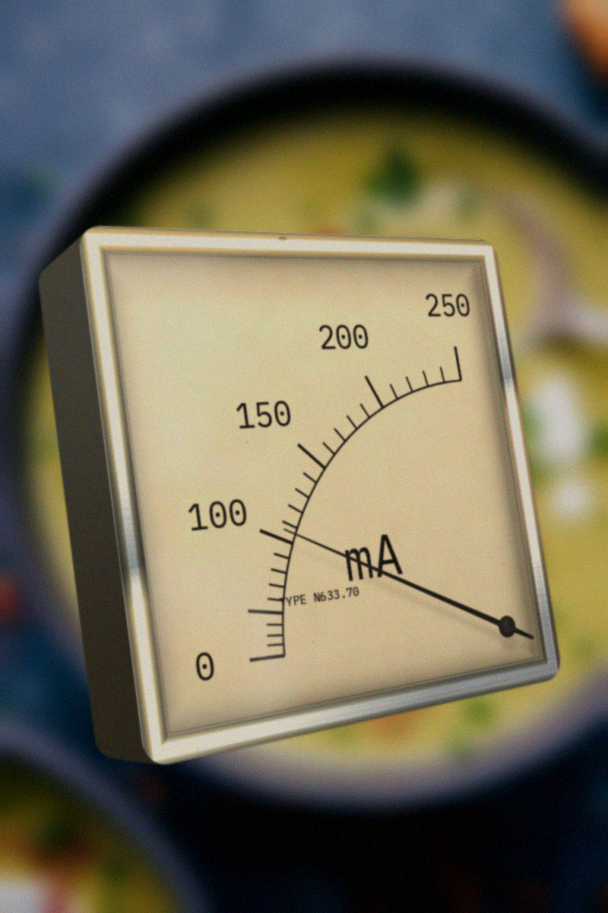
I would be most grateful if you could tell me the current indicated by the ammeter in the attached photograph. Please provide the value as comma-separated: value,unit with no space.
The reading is 105,mA
